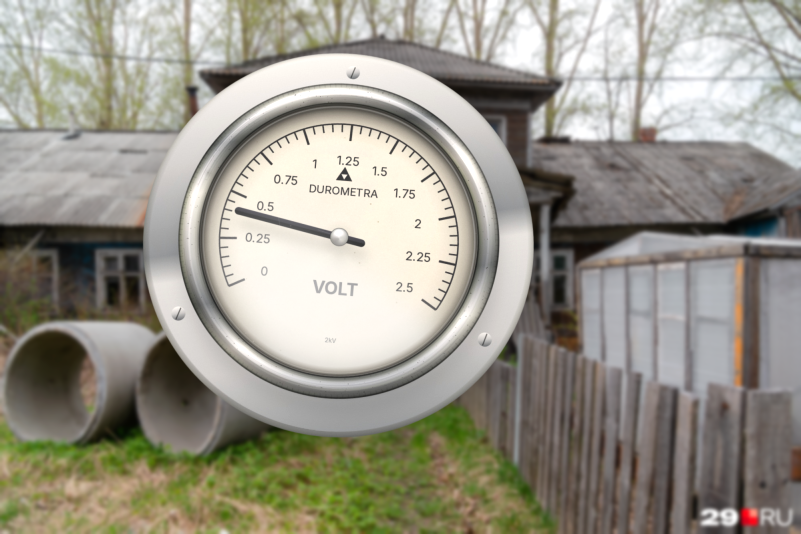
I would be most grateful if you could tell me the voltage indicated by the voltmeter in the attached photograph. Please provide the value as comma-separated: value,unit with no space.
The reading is 0.4,V
